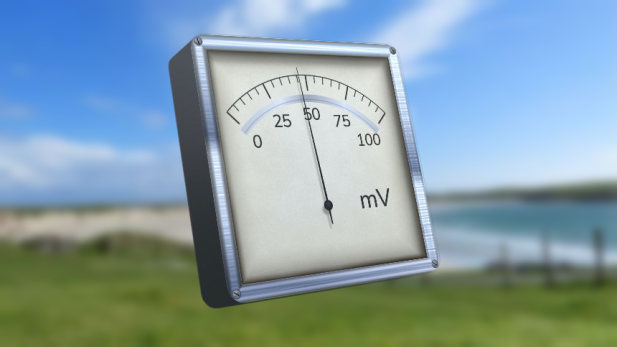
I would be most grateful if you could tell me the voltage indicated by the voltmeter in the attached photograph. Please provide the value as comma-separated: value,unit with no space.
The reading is 45,mV
